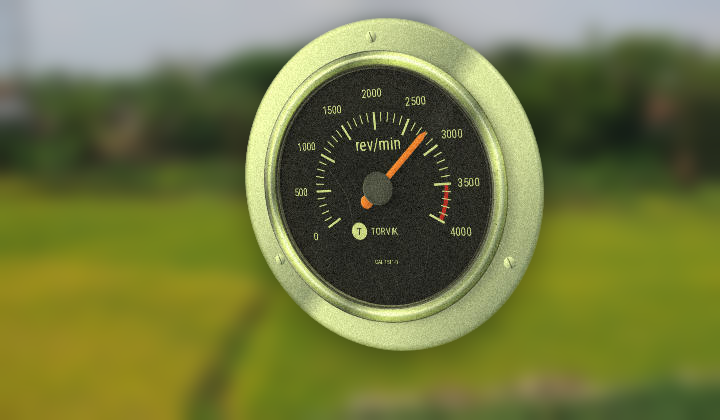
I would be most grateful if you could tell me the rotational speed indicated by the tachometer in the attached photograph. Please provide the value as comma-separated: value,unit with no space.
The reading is 2800,rpm
